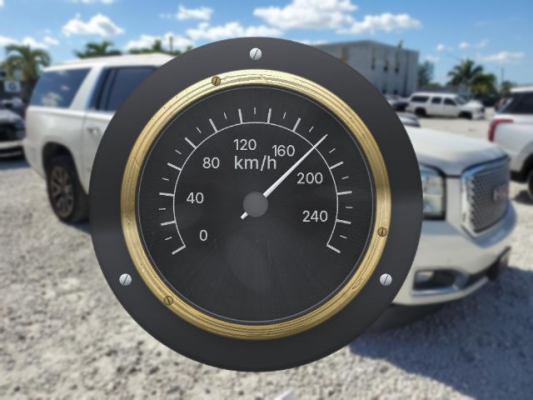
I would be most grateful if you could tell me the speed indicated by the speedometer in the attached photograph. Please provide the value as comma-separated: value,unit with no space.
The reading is 180,km/h
